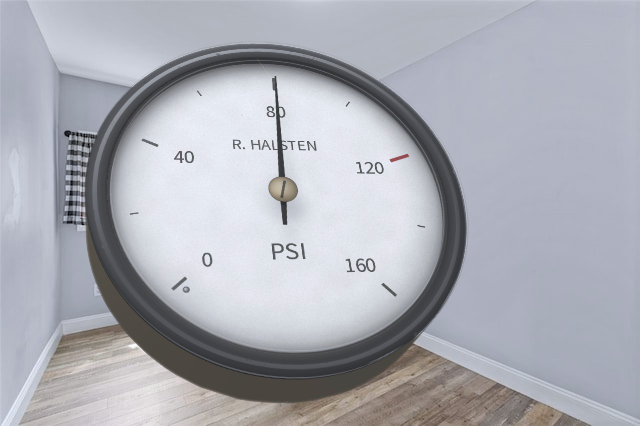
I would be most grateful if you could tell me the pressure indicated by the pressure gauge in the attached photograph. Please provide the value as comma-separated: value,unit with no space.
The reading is 80,psi
